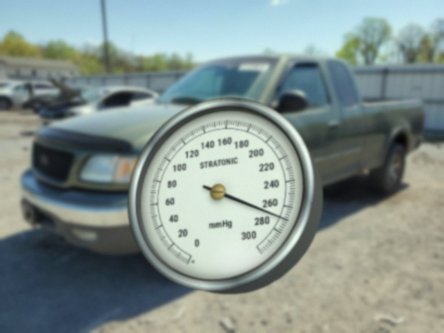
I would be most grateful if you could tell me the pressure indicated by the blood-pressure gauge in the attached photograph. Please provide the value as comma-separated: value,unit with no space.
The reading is 270,mmHg
